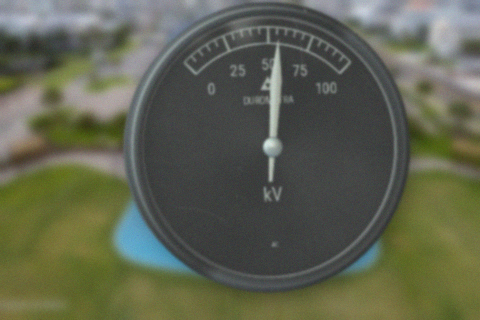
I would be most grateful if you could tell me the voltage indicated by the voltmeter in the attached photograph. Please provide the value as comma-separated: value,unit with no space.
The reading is 55,kV
